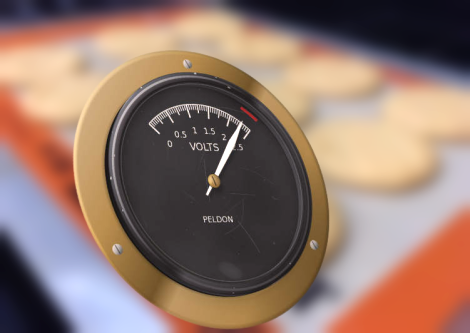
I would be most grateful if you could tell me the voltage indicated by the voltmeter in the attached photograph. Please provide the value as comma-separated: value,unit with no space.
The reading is 2.25,V
